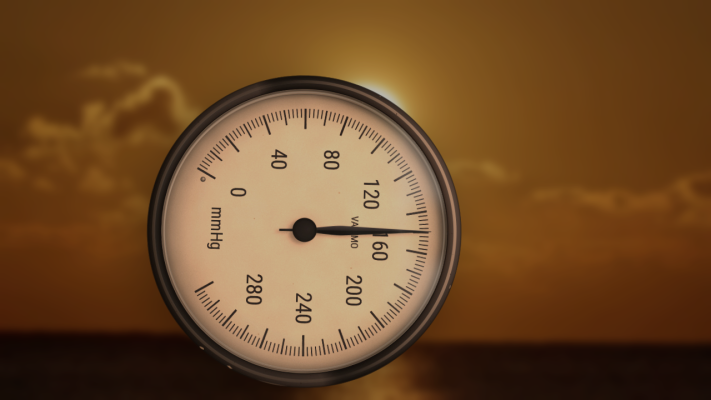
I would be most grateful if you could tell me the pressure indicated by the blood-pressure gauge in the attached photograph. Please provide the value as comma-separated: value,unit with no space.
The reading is 150,mmHg
